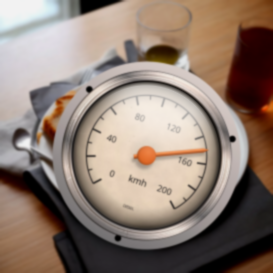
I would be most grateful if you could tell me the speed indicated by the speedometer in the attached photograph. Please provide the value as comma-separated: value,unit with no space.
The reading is 150,km/h
